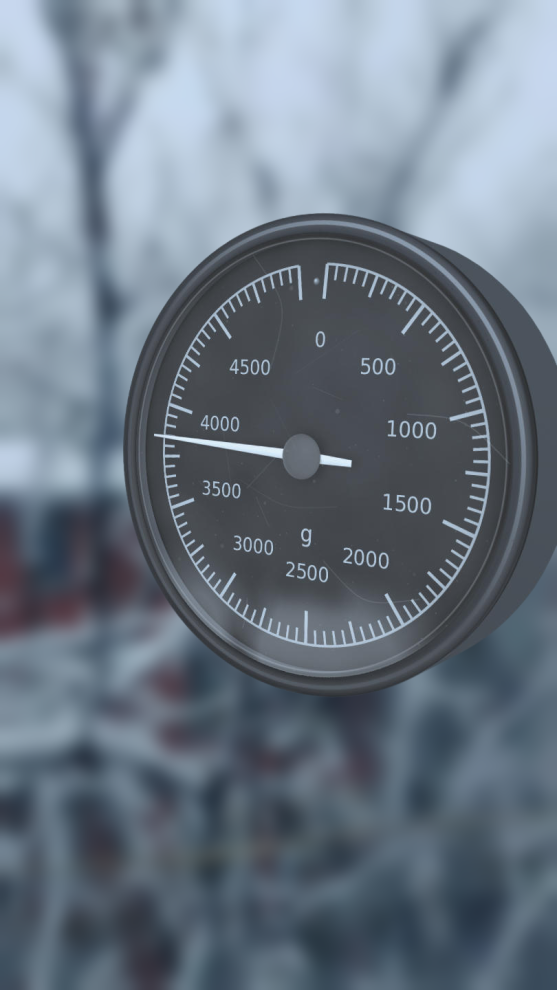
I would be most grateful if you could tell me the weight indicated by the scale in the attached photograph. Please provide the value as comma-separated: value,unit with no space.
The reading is 3850,g
